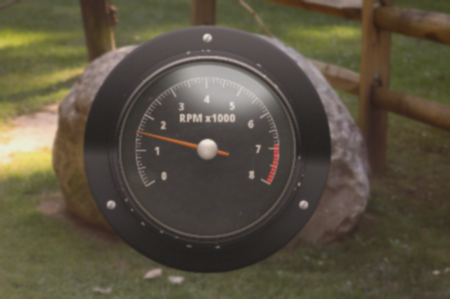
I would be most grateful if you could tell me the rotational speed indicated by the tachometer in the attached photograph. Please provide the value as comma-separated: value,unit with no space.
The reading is 1500,rpm
